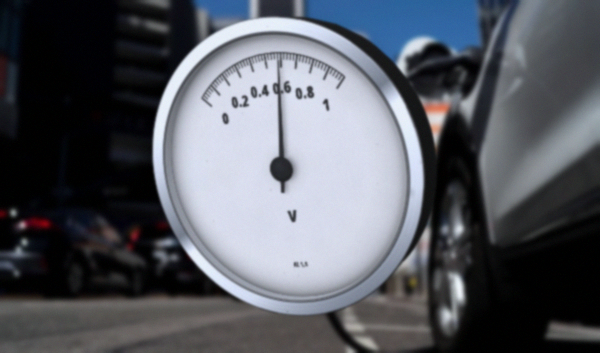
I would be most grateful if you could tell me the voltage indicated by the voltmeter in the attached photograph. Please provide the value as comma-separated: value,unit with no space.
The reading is 0.6,V
